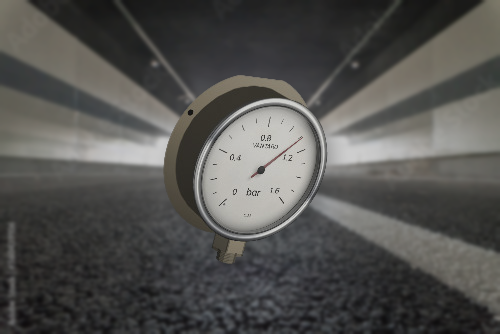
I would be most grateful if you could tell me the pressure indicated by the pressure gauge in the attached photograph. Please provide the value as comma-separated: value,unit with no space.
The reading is 1.1,bar
